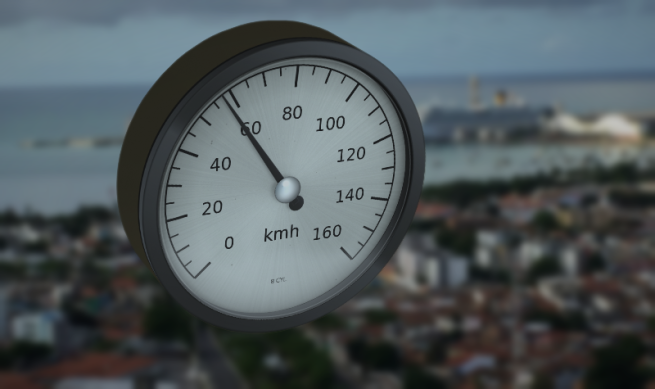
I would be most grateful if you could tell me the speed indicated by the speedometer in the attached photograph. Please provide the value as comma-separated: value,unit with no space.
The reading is 57.5,km/h
